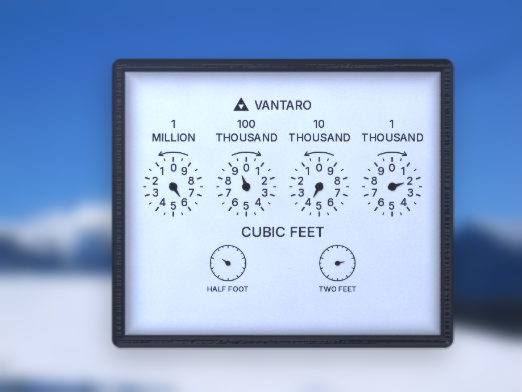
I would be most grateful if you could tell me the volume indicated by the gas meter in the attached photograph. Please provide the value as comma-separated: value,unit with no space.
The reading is 594200,ft³
